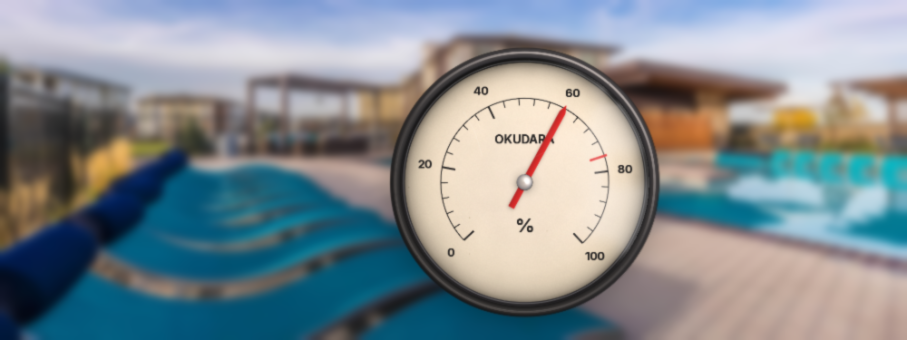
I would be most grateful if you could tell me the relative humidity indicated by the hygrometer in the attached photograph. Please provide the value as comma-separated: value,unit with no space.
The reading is 60,%
